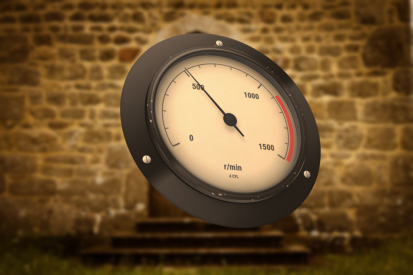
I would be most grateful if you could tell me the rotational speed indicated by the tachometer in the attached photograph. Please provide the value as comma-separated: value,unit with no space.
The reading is 500,rpm
